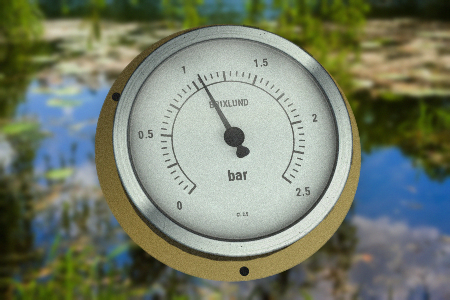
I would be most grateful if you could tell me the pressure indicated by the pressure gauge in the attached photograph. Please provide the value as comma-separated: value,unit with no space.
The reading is 1.05,bar
